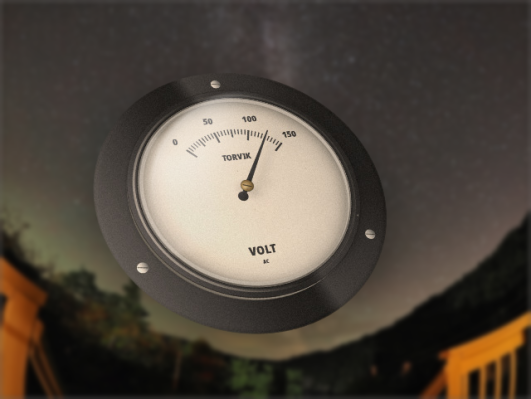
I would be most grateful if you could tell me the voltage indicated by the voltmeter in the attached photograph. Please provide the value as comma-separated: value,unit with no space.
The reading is 125,V
